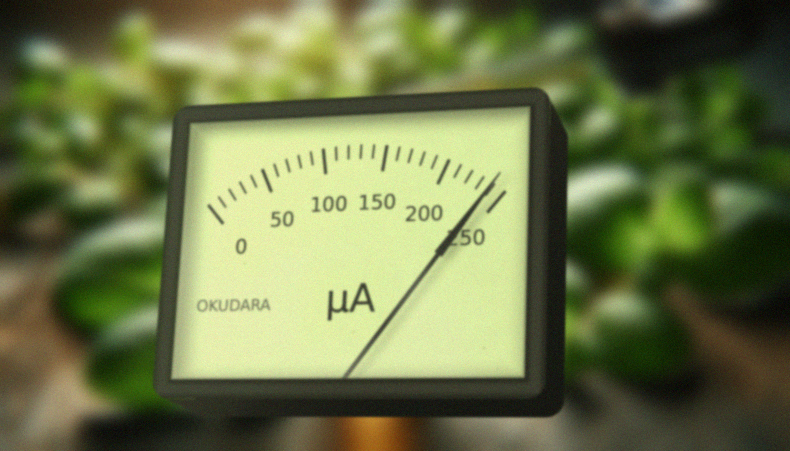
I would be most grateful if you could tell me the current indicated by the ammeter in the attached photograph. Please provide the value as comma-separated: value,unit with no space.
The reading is 240,µA
